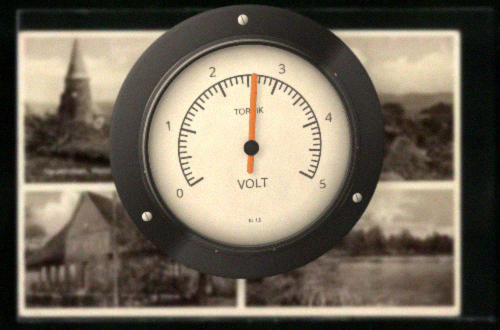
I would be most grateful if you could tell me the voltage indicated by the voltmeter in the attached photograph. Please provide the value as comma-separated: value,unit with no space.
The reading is 2.6,V
